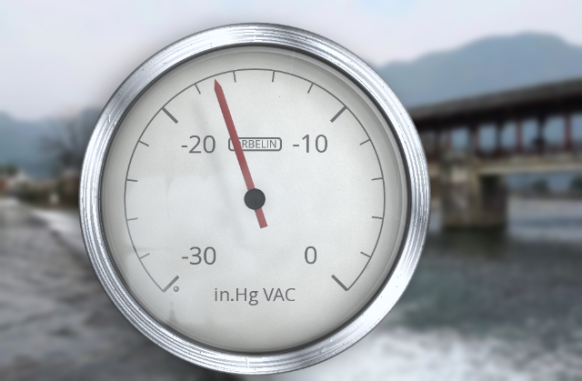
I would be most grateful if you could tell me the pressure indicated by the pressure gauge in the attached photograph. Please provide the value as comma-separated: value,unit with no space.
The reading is -17,inHg
